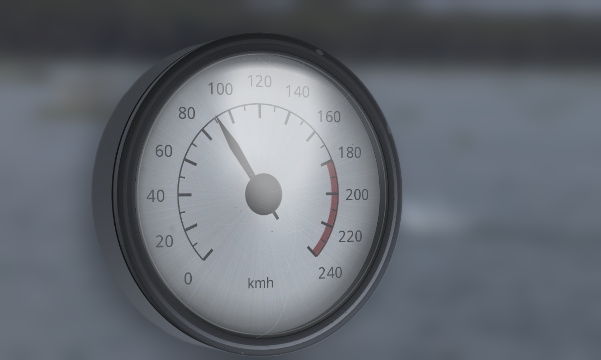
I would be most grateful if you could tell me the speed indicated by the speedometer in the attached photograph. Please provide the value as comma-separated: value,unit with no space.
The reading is 90,km/h
